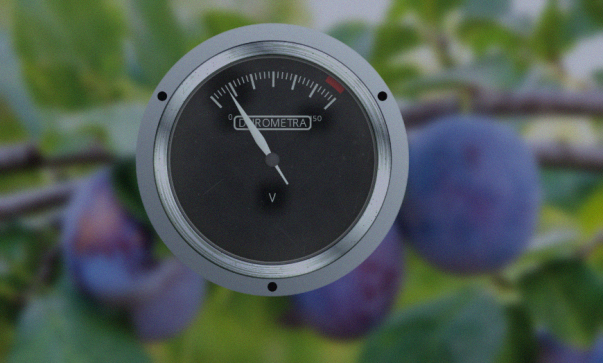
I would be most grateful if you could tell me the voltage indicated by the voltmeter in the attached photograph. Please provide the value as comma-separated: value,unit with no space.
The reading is 20,V
